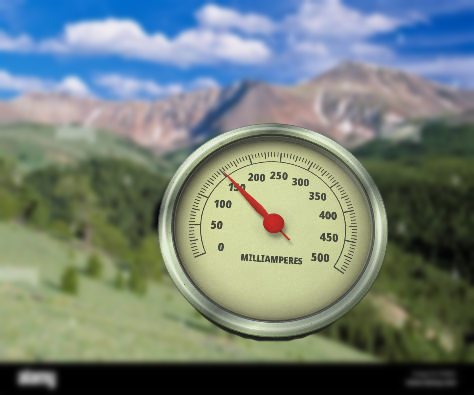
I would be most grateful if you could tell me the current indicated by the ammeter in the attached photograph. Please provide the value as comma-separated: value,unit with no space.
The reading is 150,mA
